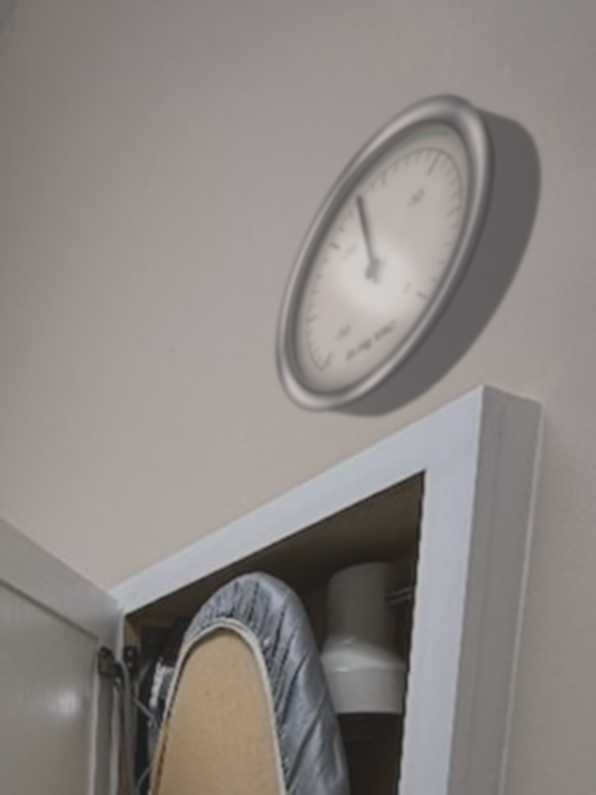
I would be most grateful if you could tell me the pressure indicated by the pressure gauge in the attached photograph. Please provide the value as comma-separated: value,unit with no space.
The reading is -17,inHg
